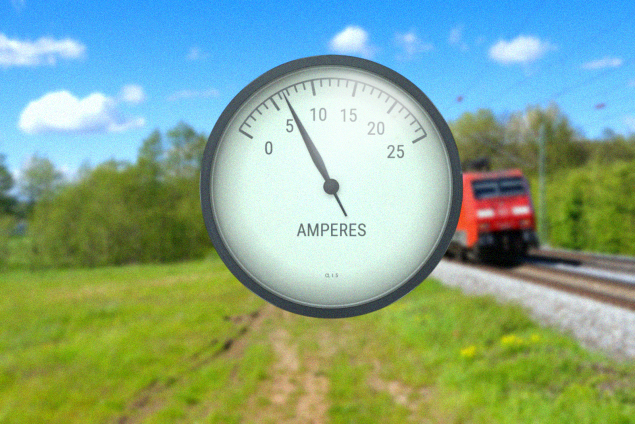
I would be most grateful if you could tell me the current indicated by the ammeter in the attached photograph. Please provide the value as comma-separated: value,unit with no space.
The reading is 6.5,A
